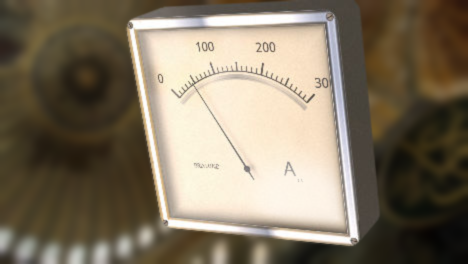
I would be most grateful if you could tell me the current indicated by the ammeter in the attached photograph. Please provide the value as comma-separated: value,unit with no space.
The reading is 50,A
